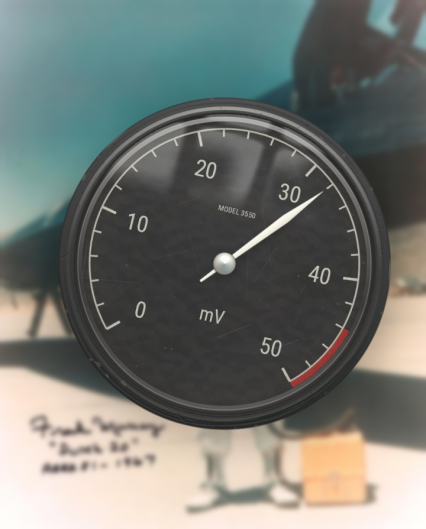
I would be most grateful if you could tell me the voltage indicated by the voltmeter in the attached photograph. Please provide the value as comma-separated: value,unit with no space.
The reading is 32,mV
